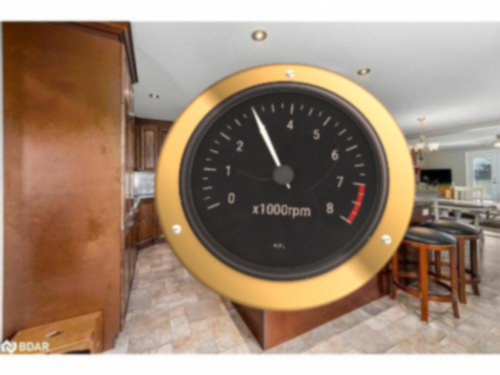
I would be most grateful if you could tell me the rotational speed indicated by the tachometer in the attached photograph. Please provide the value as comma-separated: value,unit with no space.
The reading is 3000,rpm
